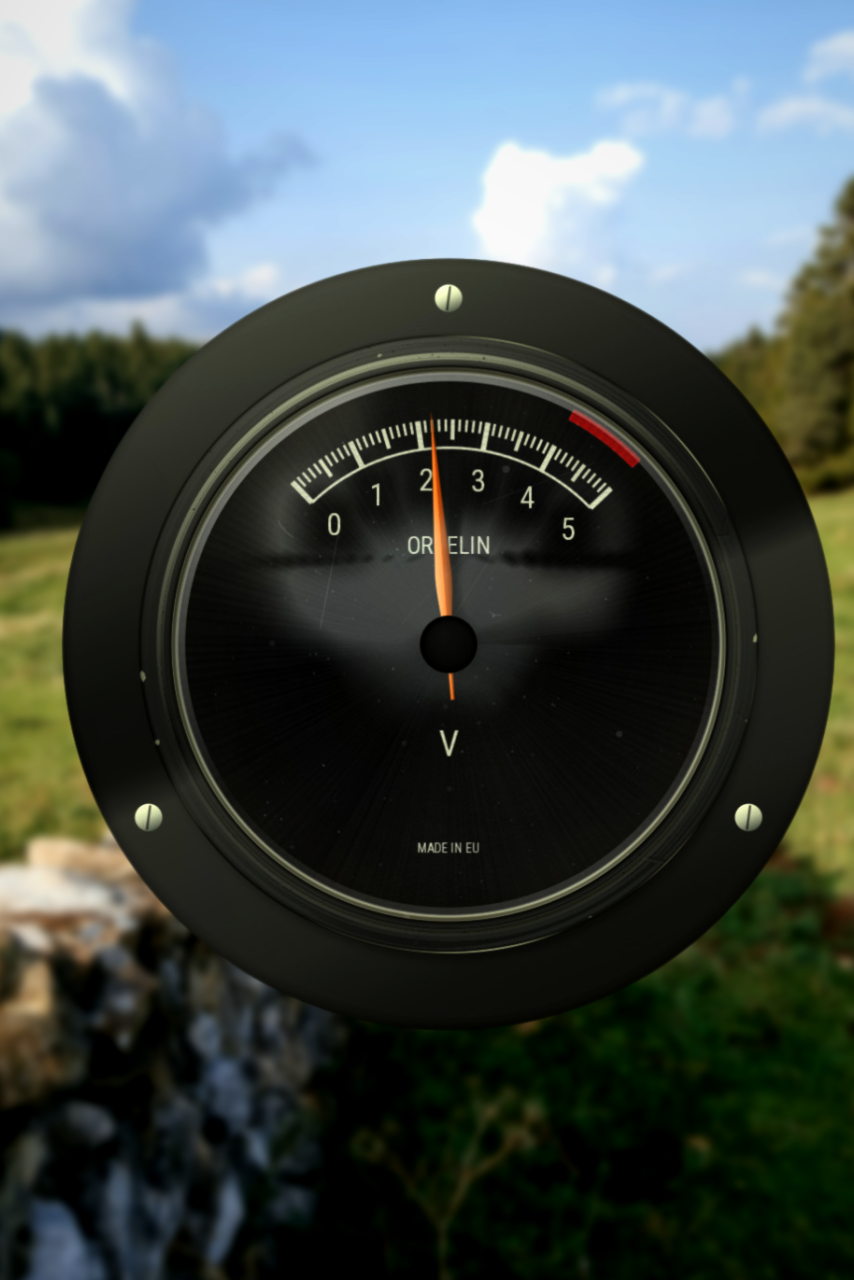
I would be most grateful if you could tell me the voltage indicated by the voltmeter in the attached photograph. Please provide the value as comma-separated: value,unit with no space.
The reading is 2.2,V
